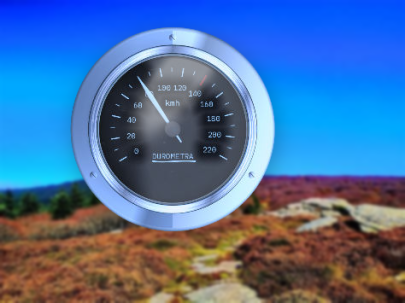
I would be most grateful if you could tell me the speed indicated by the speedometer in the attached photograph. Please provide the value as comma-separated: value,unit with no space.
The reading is 80,km/h
